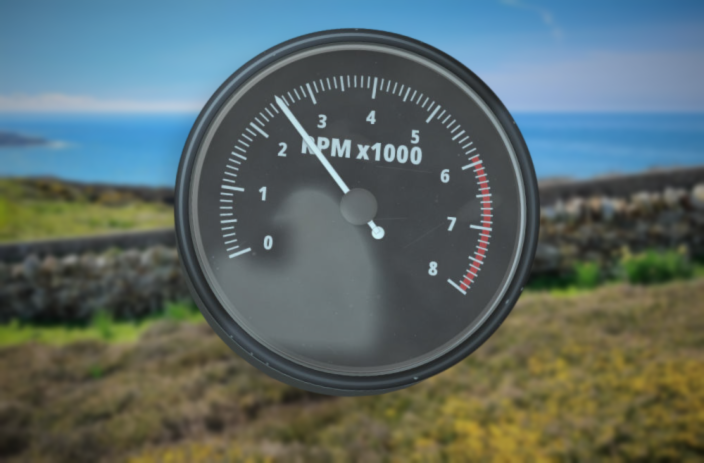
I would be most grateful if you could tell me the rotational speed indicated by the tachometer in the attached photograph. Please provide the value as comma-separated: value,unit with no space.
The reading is 2500,rpm
